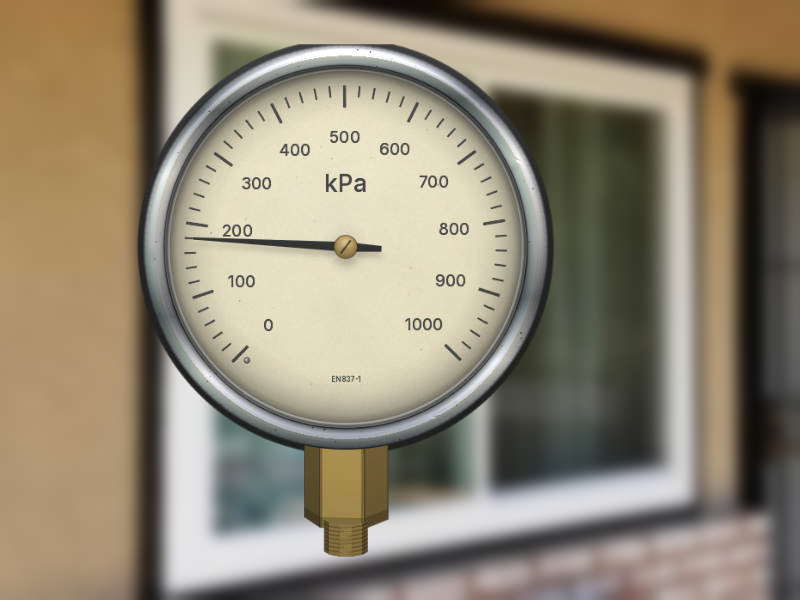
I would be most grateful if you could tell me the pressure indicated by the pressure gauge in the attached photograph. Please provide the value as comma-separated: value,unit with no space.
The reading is 180,kPa
